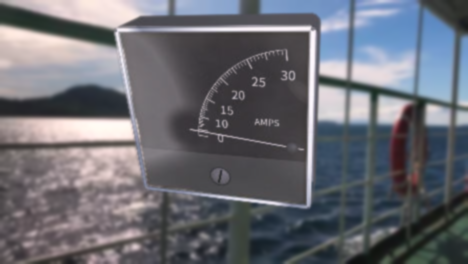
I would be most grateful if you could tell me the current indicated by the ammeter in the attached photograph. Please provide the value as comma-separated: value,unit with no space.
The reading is 5,A
